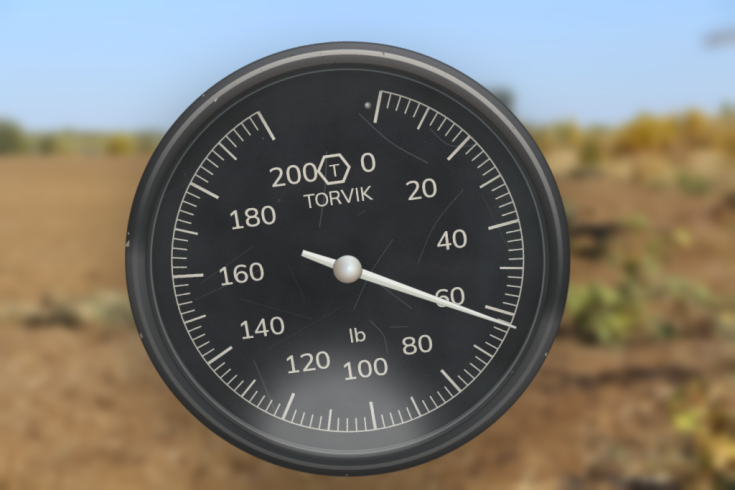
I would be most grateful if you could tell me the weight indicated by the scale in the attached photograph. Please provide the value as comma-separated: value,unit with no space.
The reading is 62,lb
